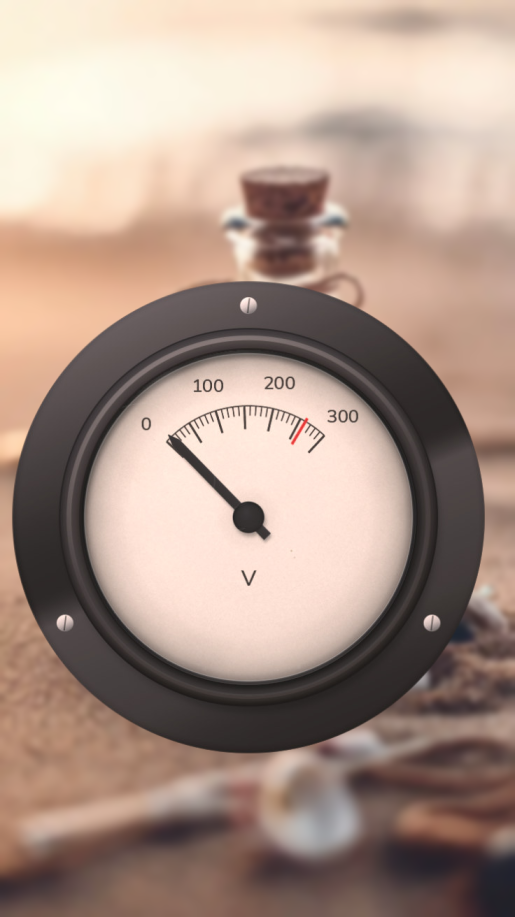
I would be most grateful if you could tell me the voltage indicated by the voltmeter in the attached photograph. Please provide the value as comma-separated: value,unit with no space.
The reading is 10,V
